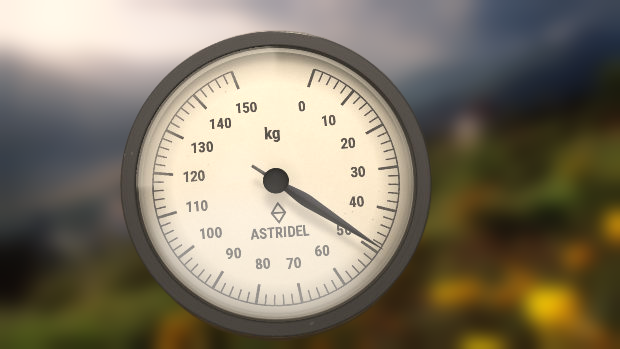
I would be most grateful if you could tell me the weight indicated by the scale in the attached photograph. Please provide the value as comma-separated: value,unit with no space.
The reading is 49,kg
